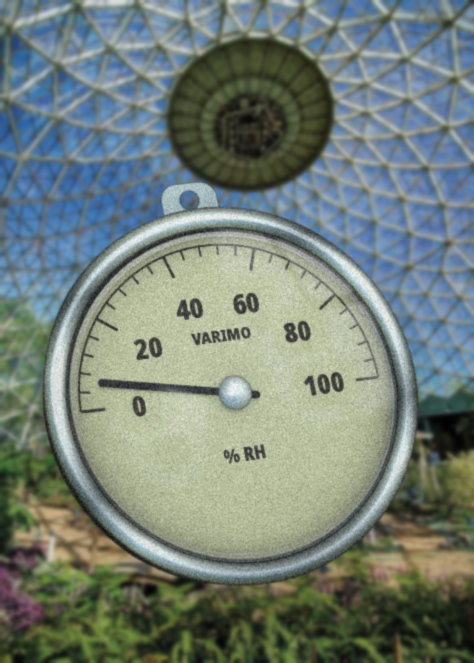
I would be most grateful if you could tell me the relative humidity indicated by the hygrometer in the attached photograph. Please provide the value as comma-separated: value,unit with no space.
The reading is 6,%
